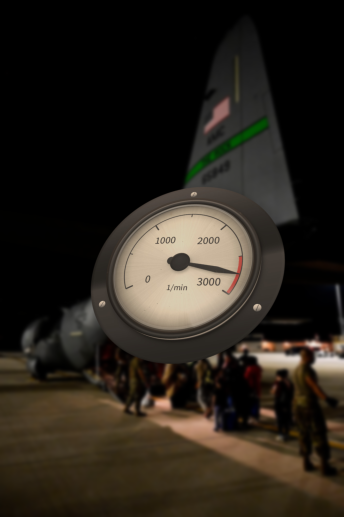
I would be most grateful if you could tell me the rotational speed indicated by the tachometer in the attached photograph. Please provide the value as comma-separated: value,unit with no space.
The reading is 2750,rpm
